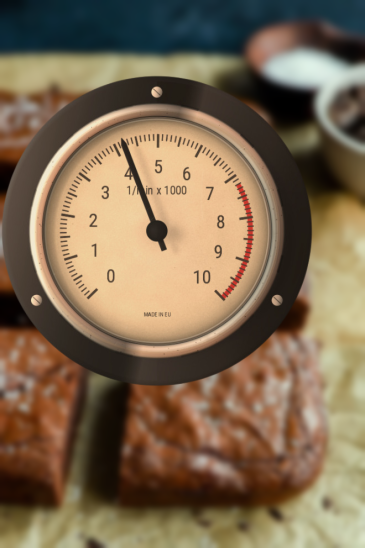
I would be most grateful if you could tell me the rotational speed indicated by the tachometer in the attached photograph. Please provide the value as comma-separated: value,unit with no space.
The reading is 4200,rpm
